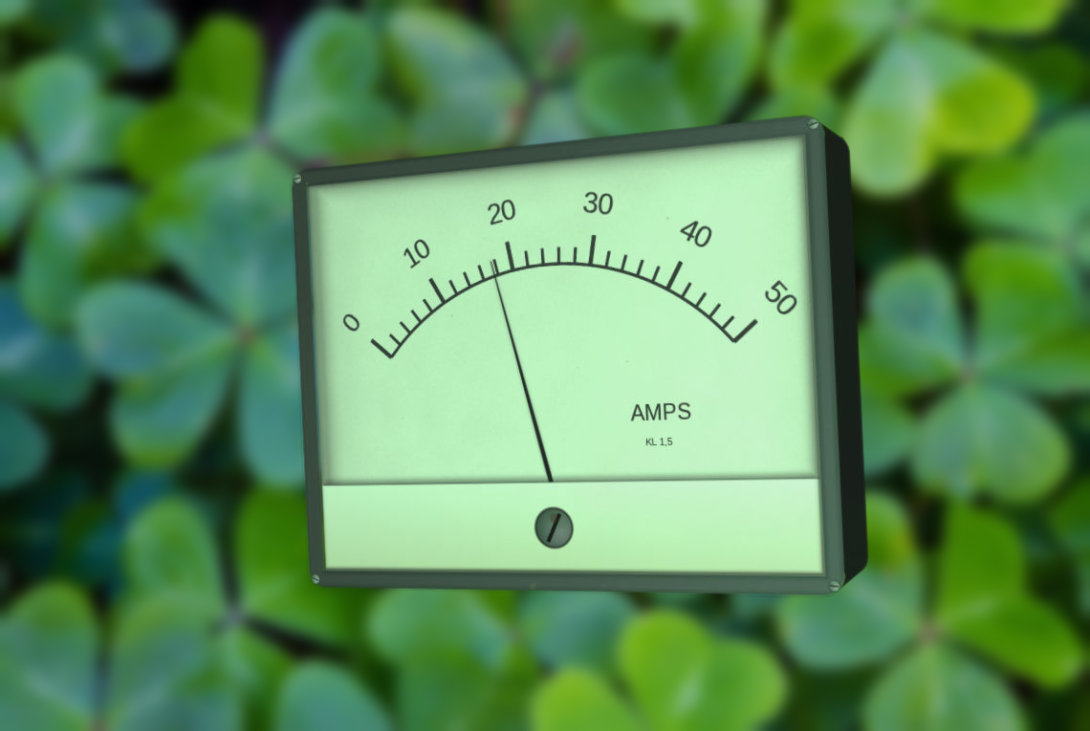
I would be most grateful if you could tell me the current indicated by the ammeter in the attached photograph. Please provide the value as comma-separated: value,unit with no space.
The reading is 18,A
